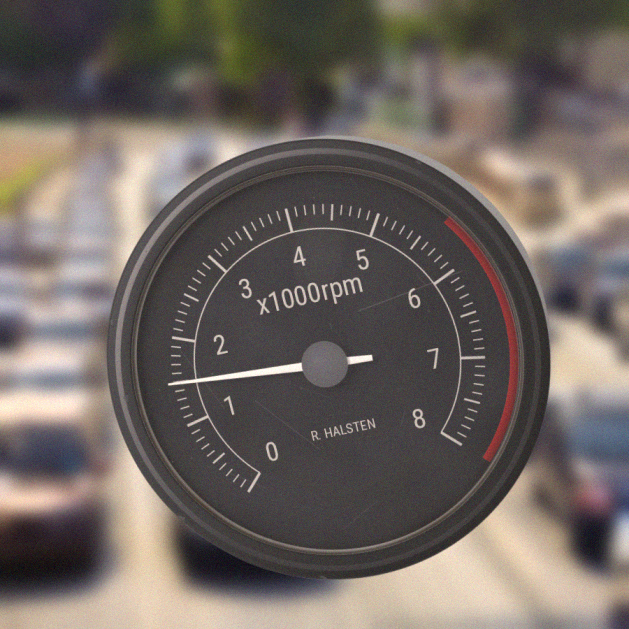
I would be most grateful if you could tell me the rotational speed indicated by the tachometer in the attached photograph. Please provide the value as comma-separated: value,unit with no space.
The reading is 1500,rpm
